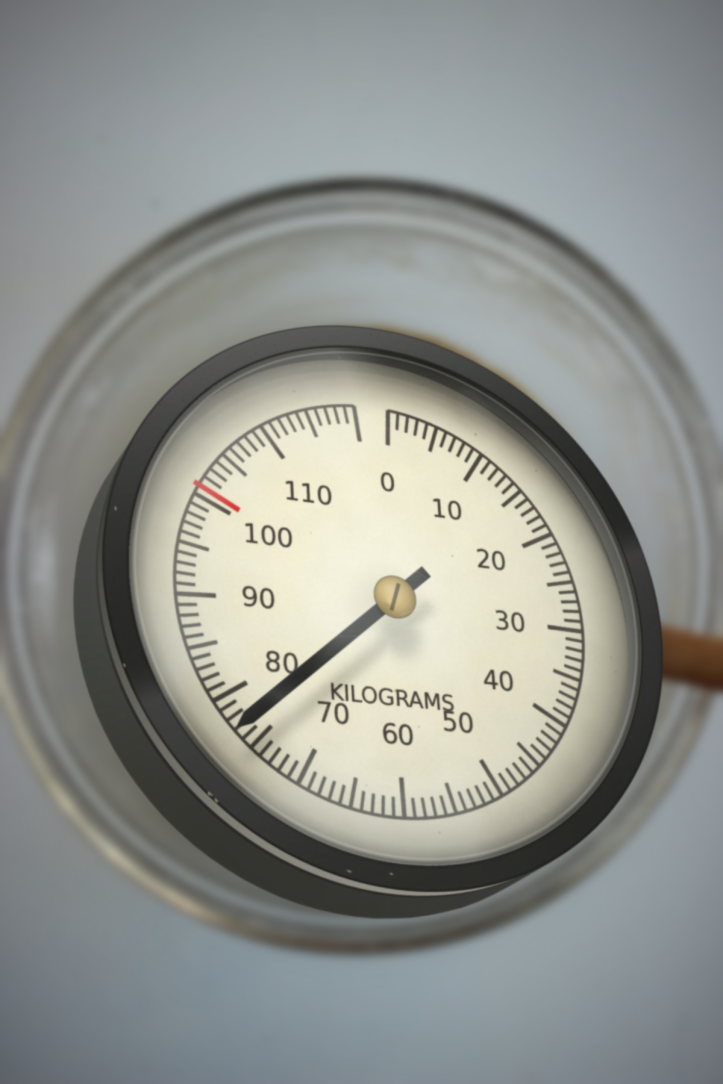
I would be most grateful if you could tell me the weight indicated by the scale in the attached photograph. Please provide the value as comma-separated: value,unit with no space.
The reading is 77,kg
